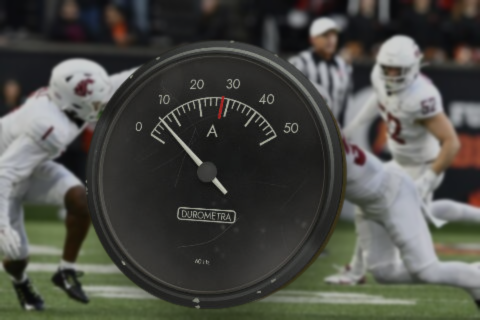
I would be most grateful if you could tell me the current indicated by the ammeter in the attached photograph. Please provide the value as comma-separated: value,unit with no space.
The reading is 6,A
